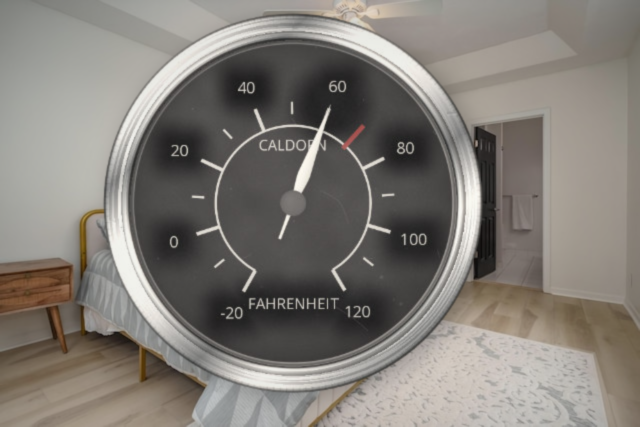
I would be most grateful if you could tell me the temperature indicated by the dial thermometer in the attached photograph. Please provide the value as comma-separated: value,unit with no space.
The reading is 60,°F
